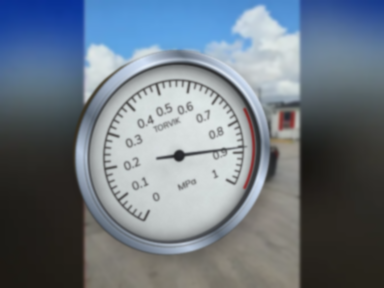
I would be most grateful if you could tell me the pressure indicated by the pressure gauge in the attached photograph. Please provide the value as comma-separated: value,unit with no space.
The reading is 0.88,MPa
